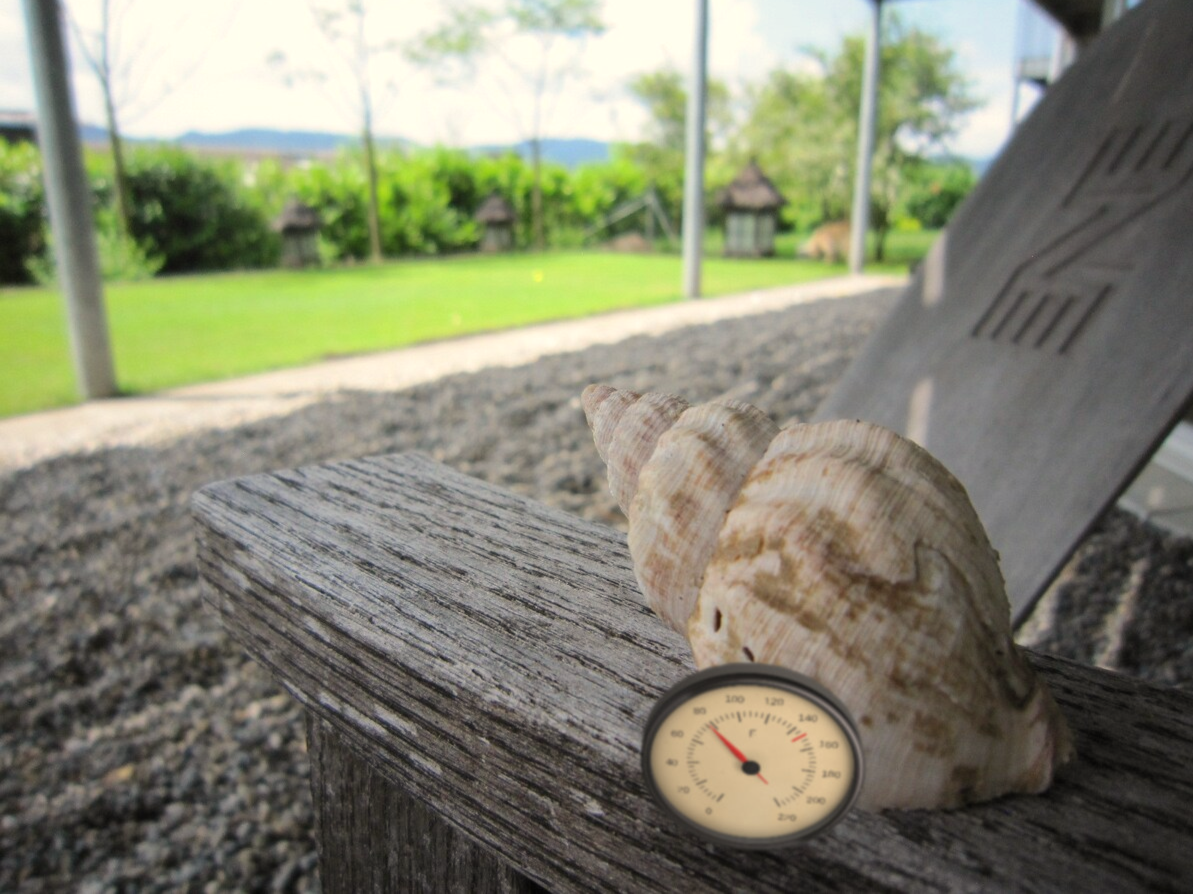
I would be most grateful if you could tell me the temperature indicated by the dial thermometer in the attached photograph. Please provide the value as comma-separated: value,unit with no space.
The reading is 80,°F
